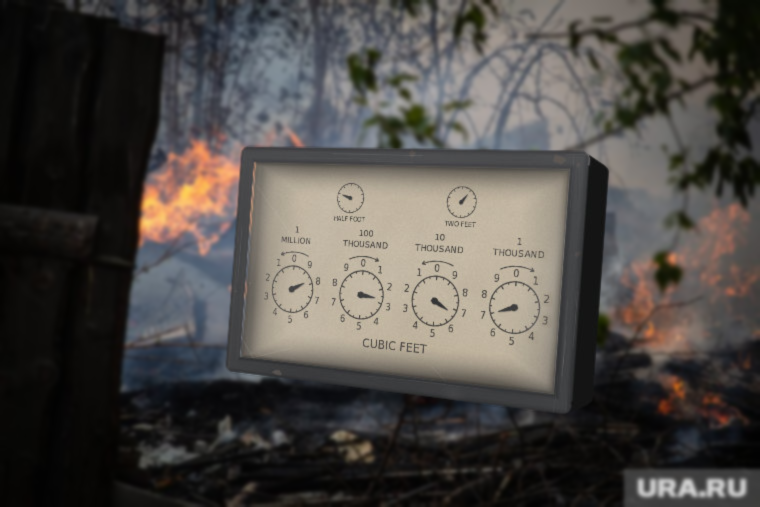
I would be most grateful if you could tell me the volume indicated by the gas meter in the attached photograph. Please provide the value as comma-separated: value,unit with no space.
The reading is 826700,ft³
